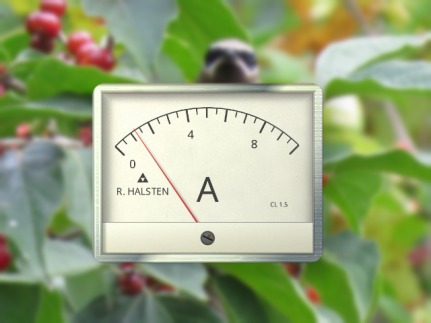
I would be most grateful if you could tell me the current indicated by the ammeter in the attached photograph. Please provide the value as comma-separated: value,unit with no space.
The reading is 1.25,A
